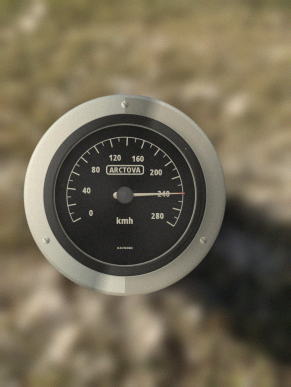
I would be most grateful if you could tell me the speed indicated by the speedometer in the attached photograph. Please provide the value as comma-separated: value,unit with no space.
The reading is 240,km/h
